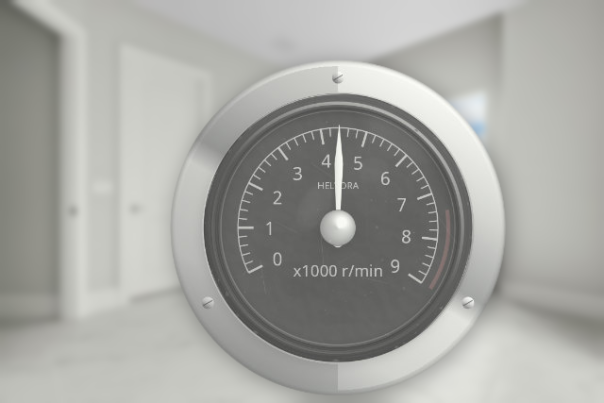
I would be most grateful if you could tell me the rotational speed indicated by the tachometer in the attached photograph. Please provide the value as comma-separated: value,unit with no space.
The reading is 4400,rpm
